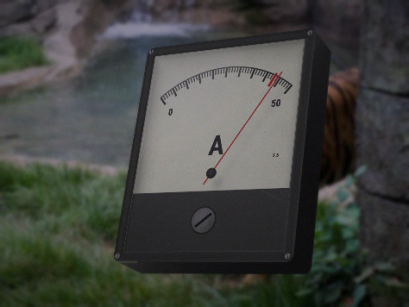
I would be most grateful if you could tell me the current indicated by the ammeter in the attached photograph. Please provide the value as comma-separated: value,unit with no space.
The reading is 45,A
